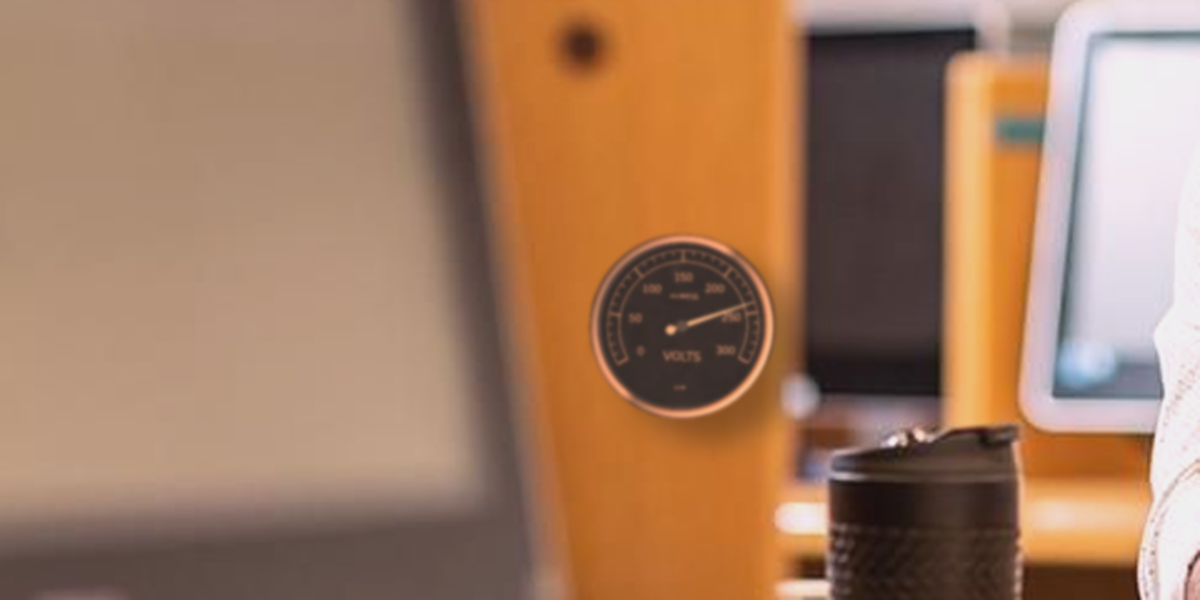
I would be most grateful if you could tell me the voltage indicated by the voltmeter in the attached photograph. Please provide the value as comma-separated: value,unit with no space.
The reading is 240,V
